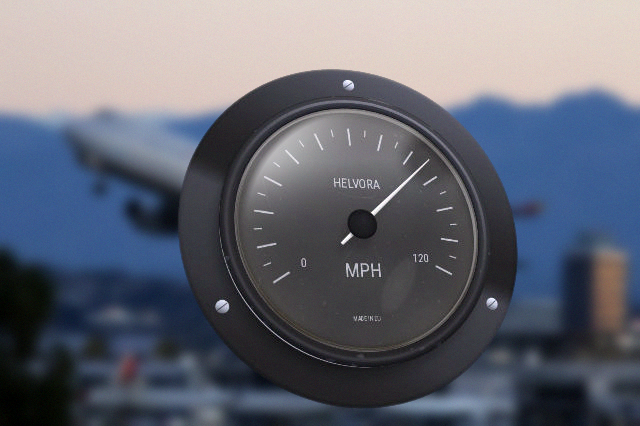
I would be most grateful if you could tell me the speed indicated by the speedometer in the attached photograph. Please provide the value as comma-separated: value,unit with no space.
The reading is 85,mph
